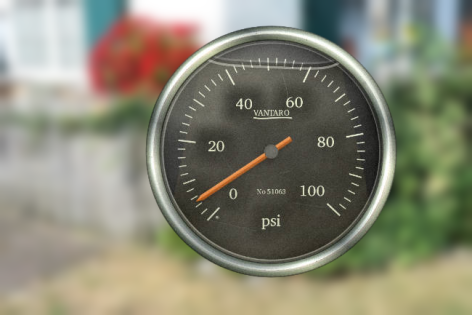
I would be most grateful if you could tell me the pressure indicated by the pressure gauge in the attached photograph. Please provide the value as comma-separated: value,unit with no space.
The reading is 5,psi
